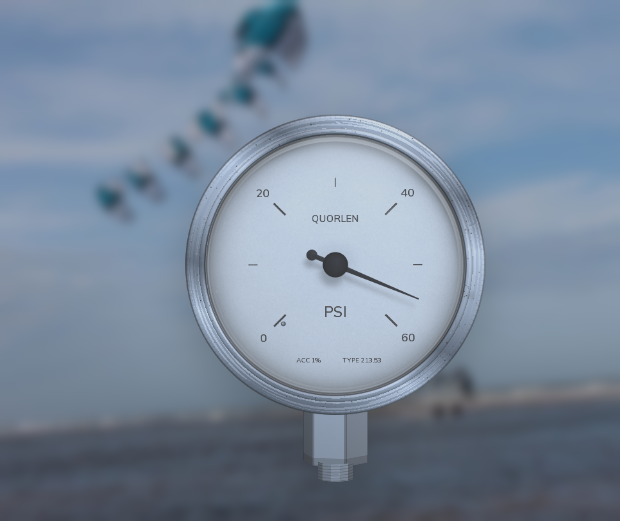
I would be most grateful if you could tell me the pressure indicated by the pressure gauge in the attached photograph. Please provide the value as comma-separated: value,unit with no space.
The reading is 55,psi
